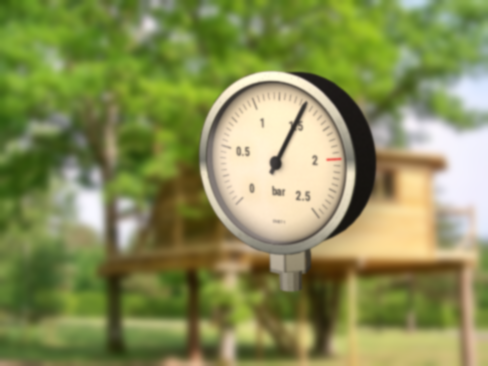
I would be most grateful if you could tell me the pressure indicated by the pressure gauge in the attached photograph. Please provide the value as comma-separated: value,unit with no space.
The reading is 1.5,bar
